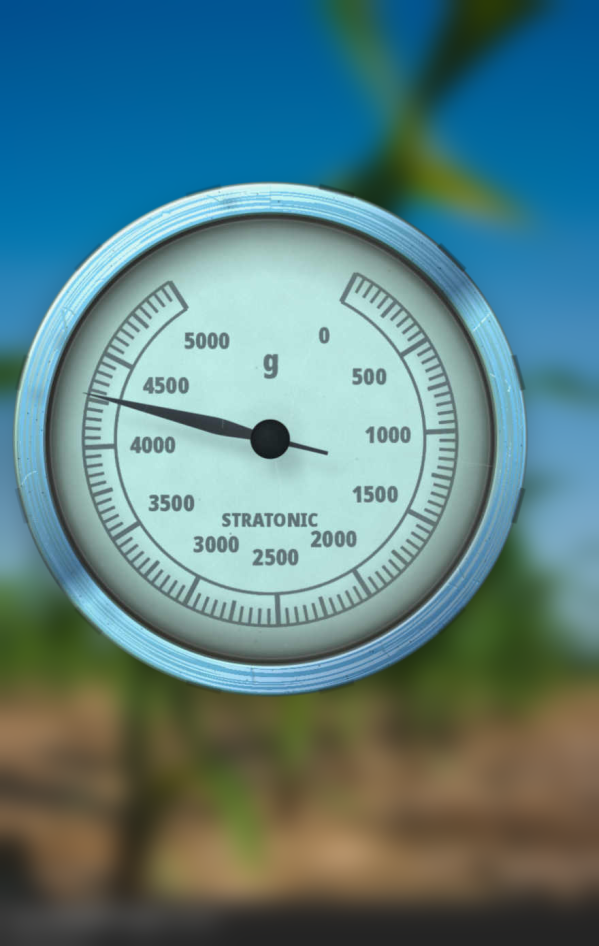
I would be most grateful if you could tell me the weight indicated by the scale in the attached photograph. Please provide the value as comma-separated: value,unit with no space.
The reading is 4275,g
